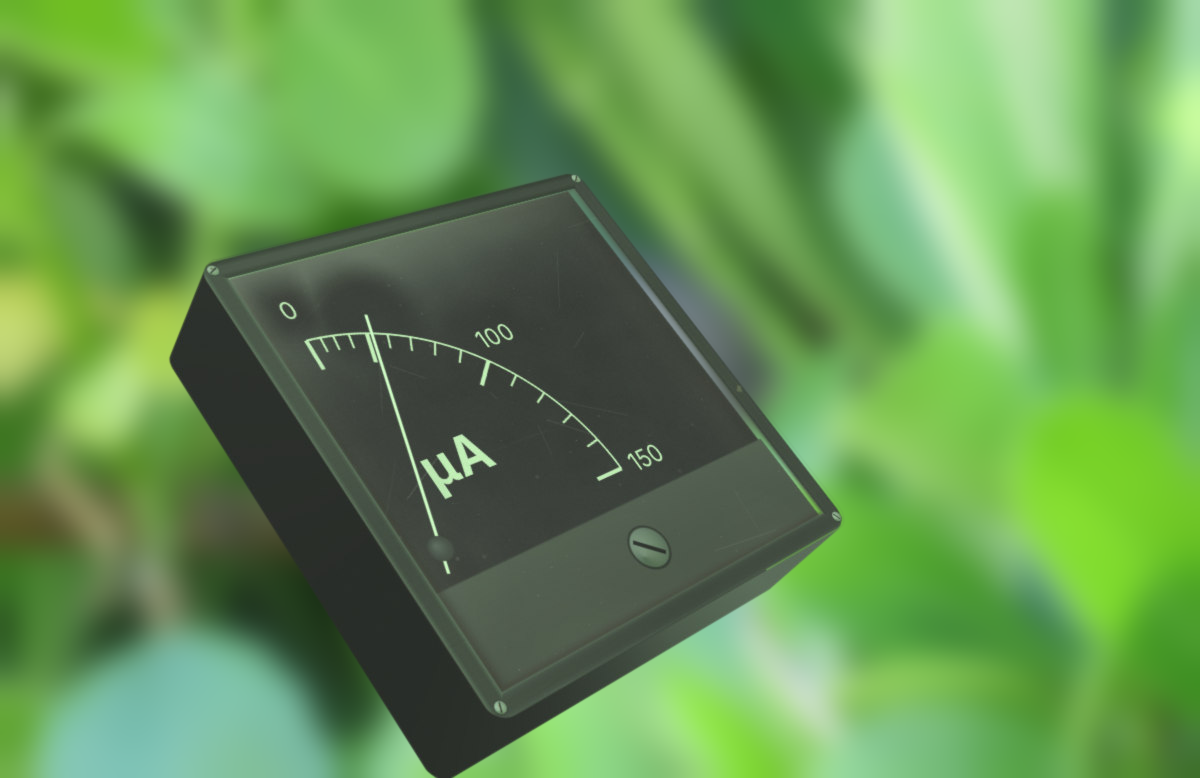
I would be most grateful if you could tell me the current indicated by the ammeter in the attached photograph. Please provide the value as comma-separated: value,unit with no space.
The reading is 50,µA
